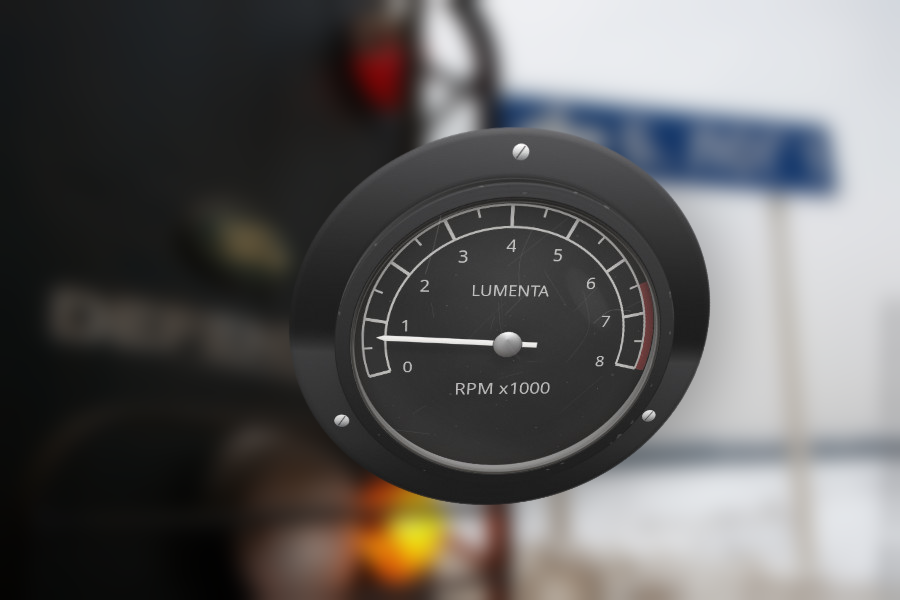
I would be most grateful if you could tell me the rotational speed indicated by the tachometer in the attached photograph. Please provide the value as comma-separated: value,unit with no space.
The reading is 750,rpm
